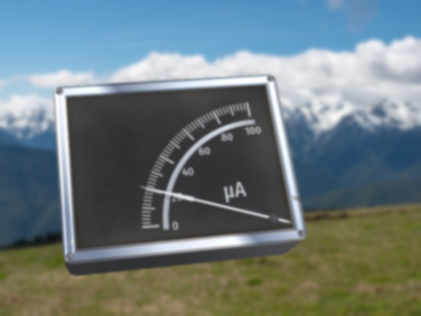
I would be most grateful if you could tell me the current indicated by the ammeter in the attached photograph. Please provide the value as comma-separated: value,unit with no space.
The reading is 20,µA
